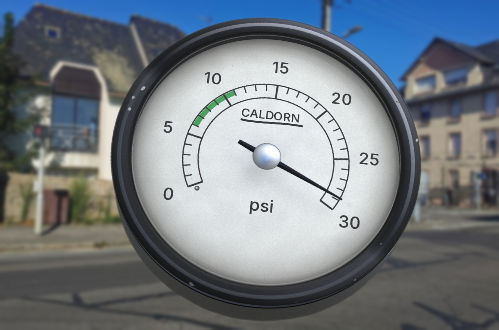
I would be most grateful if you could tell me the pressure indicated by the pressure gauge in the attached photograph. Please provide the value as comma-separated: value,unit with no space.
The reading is 29,psi
